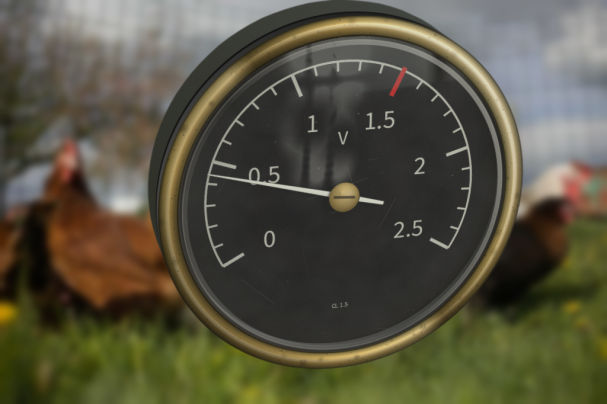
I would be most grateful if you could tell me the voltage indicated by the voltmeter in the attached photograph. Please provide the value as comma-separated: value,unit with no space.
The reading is 0.45,V
